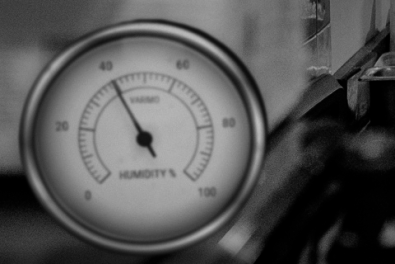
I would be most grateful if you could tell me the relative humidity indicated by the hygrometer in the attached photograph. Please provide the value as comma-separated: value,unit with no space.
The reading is 40,%
